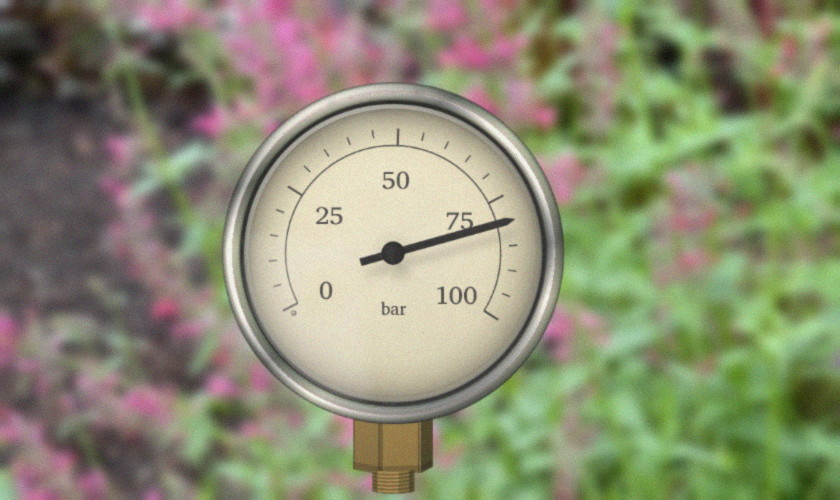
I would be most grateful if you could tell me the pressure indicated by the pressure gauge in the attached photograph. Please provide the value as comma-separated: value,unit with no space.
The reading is 80,bar
